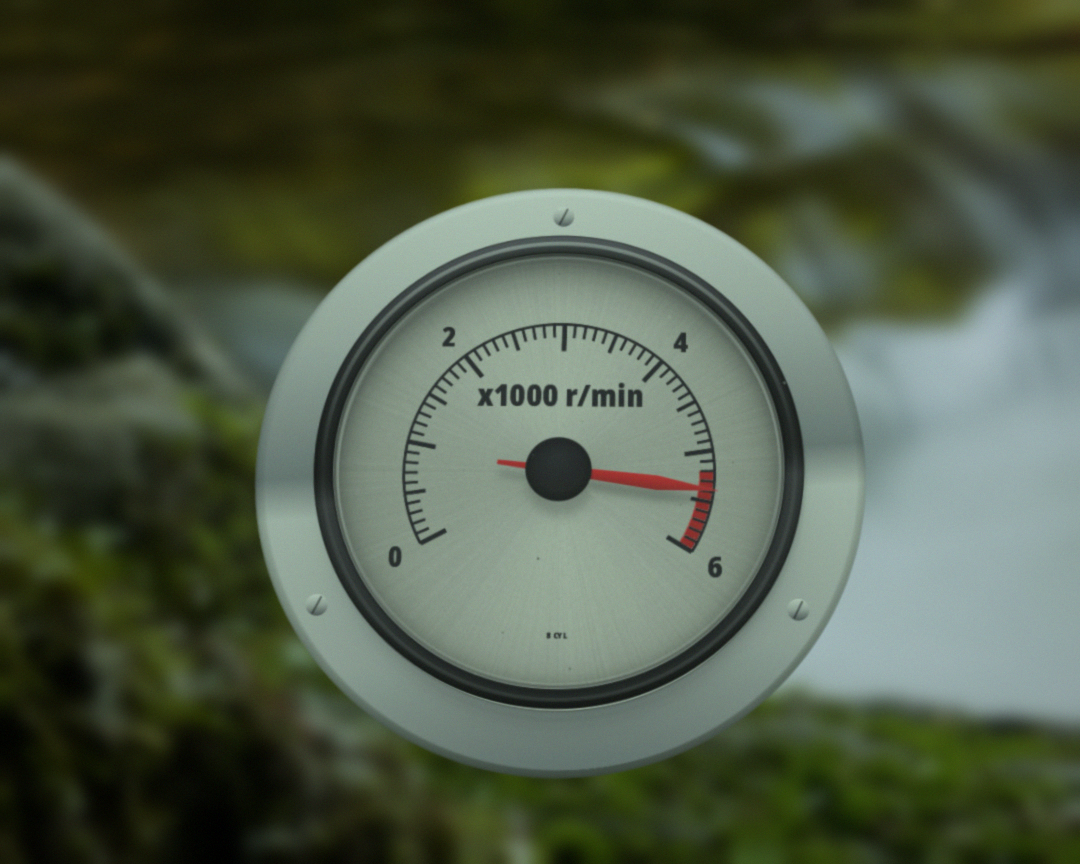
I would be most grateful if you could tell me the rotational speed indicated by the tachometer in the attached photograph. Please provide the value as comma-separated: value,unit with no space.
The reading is 5400,rpm
